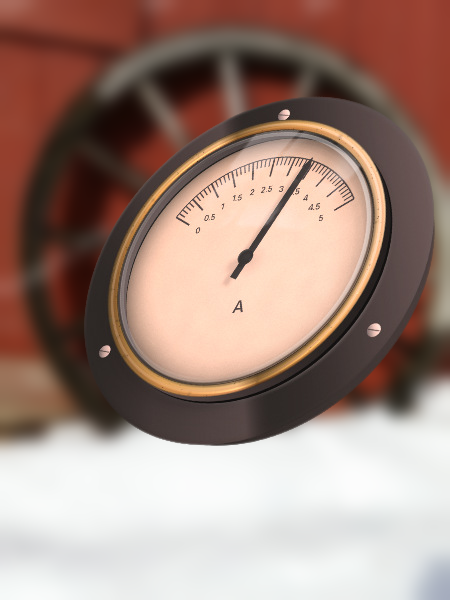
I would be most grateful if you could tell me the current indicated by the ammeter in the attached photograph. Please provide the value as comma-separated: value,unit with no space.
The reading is 3.5,A
